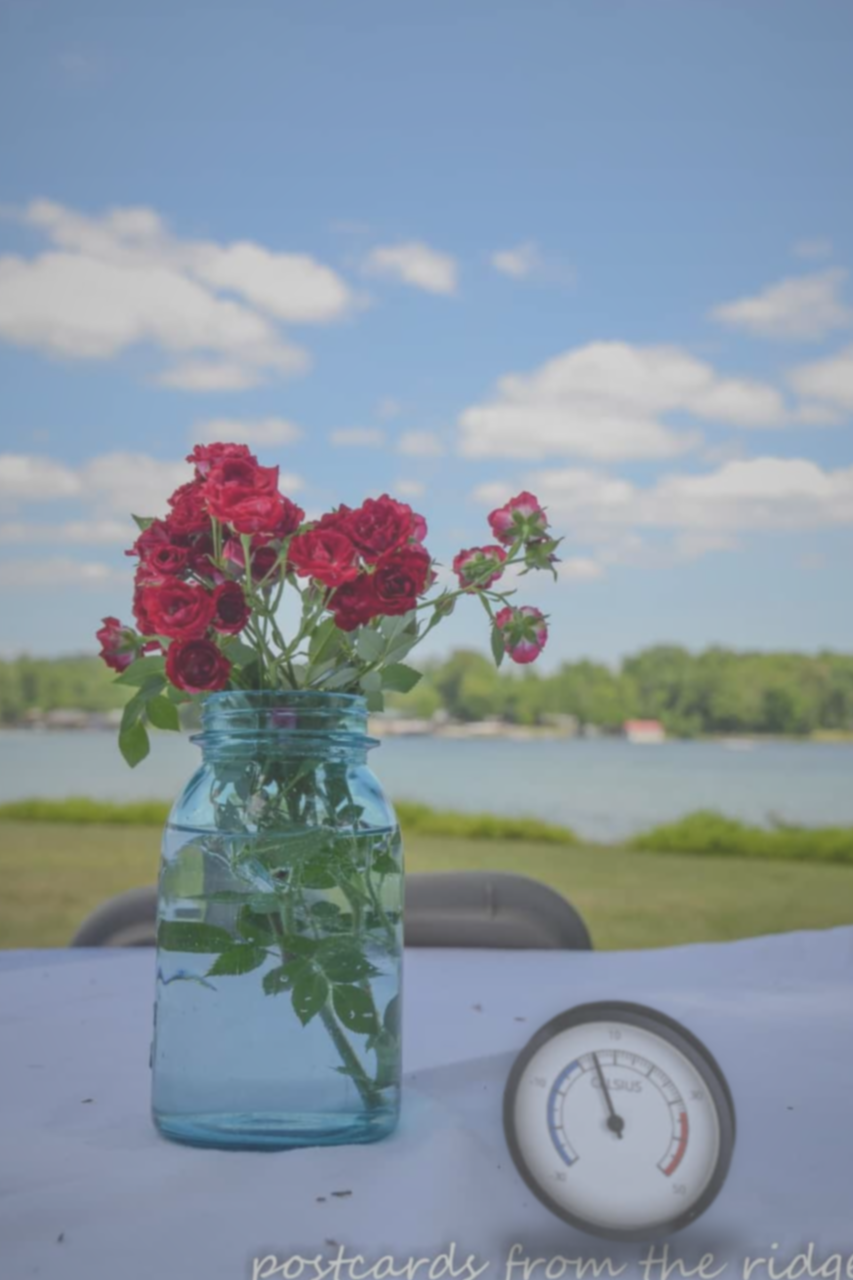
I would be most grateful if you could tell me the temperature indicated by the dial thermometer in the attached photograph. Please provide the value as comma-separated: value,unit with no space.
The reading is 5,°C
